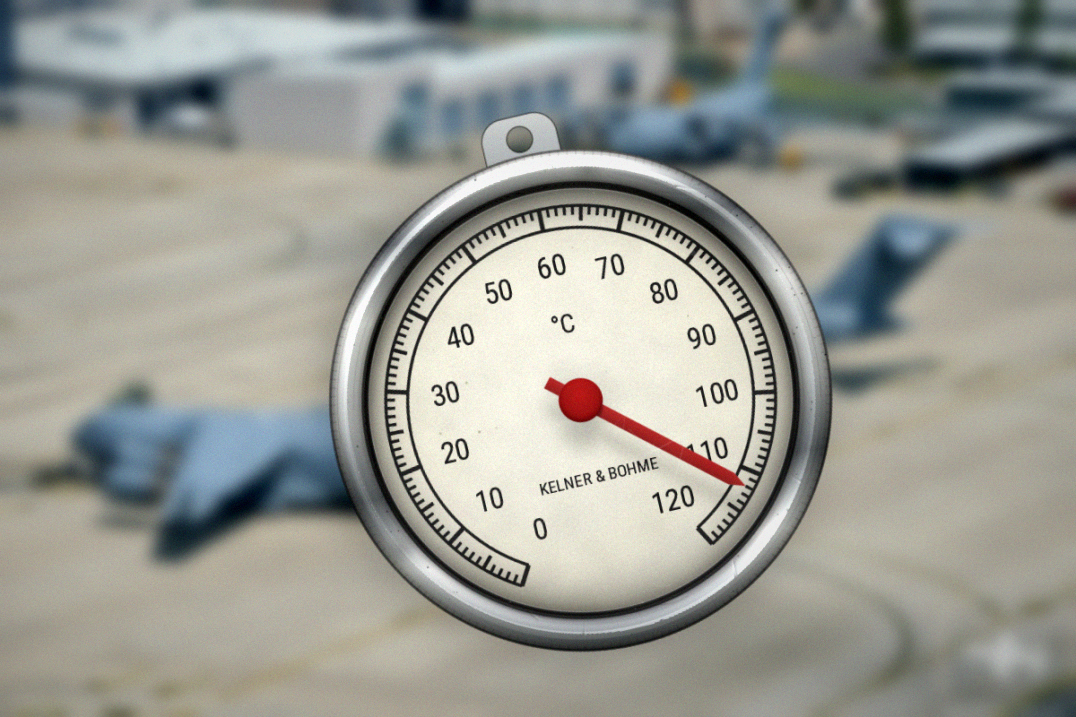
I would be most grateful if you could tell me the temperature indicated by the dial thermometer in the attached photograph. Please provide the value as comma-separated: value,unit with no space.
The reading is 112,°C
